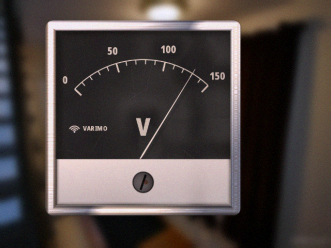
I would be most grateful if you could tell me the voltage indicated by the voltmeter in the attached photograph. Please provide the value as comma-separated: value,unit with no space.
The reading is 130,V
